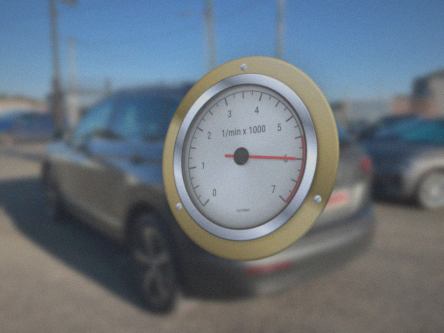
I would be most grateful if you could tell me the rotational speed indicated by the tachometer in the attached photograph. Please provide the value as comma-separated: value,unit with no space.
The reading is 6000,rpm
